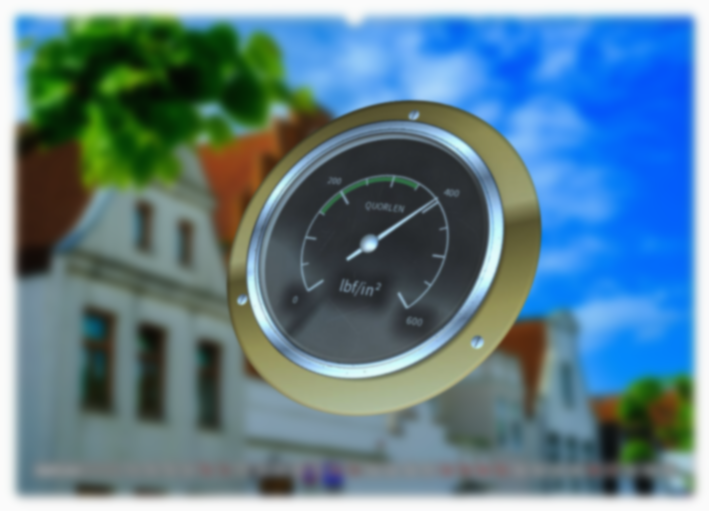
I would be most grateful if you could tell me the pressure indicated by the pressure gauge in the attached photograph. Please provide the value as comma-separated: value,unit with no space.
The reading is 400,psi
